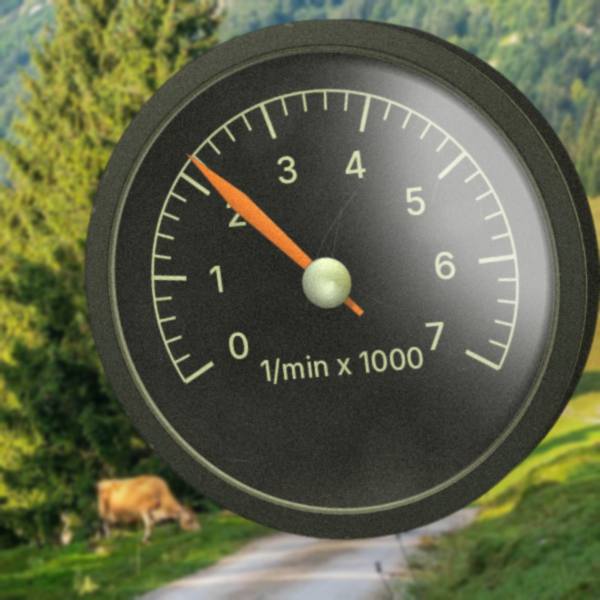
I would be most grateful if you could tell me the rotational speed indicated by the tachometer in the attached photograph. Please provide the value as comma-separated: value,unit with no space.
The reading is 2200,rpm
